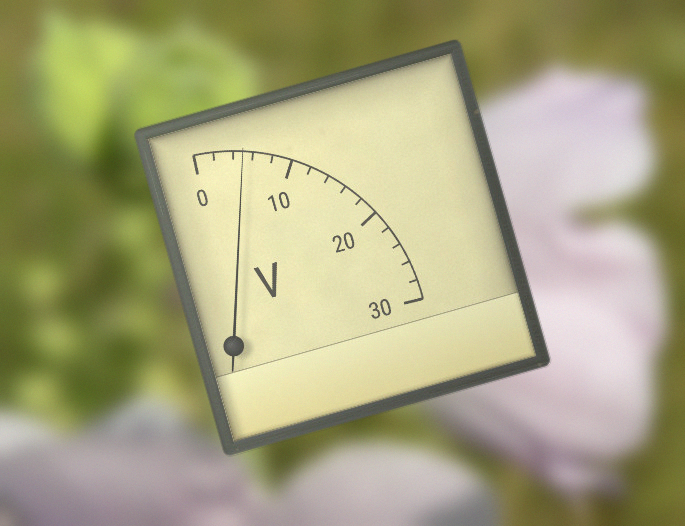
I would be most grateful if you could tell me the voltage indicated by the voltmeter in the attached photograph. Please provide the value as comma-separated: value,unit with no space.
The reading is 5,V
